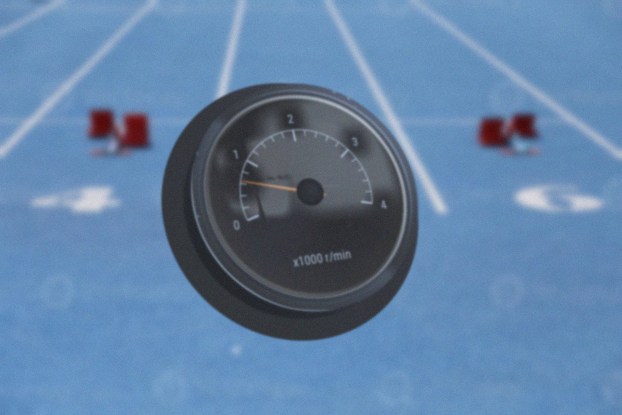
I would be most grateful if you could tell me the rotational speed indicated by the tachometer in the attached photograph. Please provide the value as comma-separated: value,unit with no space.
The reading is 600,rpm
